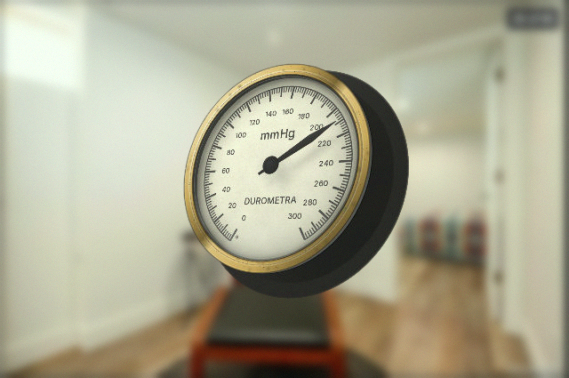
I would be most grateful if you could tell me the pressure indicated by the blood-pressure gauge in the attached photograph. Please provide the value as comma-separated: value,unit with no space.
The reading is 210,mmHg
